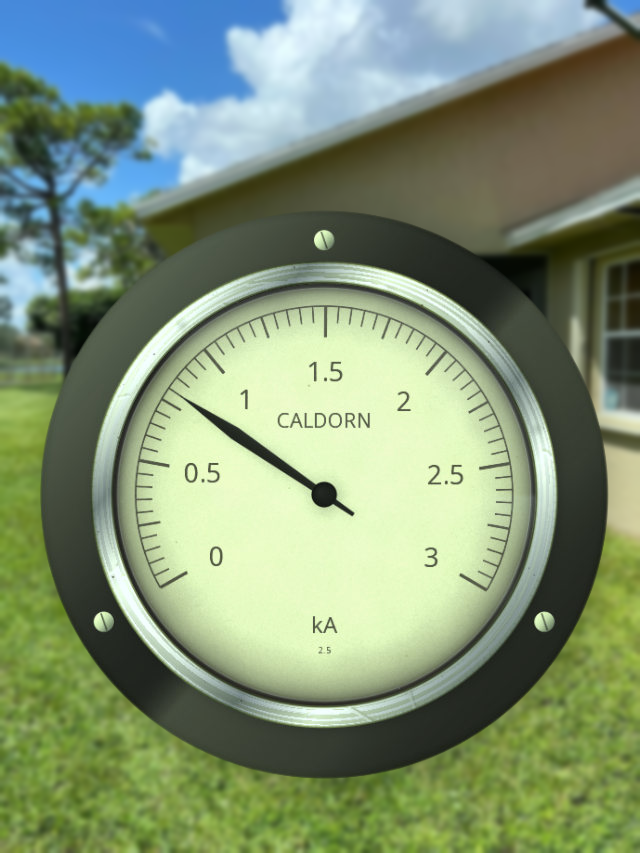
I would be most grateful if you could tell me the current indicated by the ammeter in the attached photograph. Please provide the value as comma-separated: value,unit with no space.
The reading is 0.8,kA
